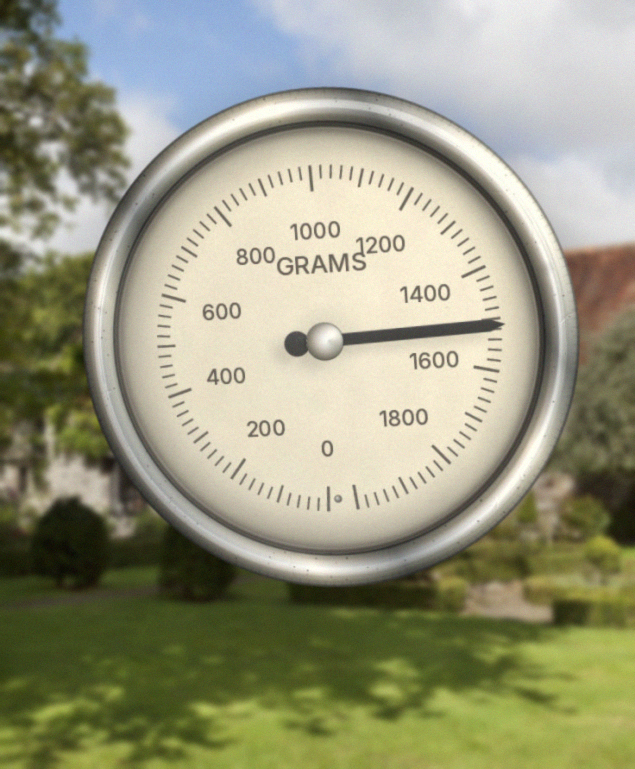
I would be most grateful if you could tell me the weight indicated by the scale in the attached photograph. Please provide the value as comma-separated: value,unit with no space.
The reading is 1510,g
